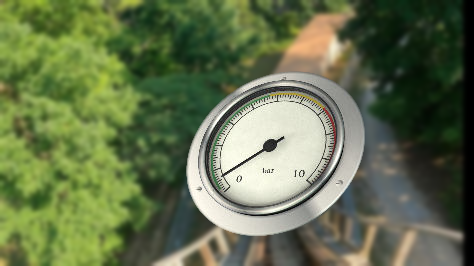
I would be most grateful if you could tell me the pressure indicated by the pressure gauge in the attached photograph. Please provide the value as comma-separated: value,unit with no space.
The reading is 0.5,bar
